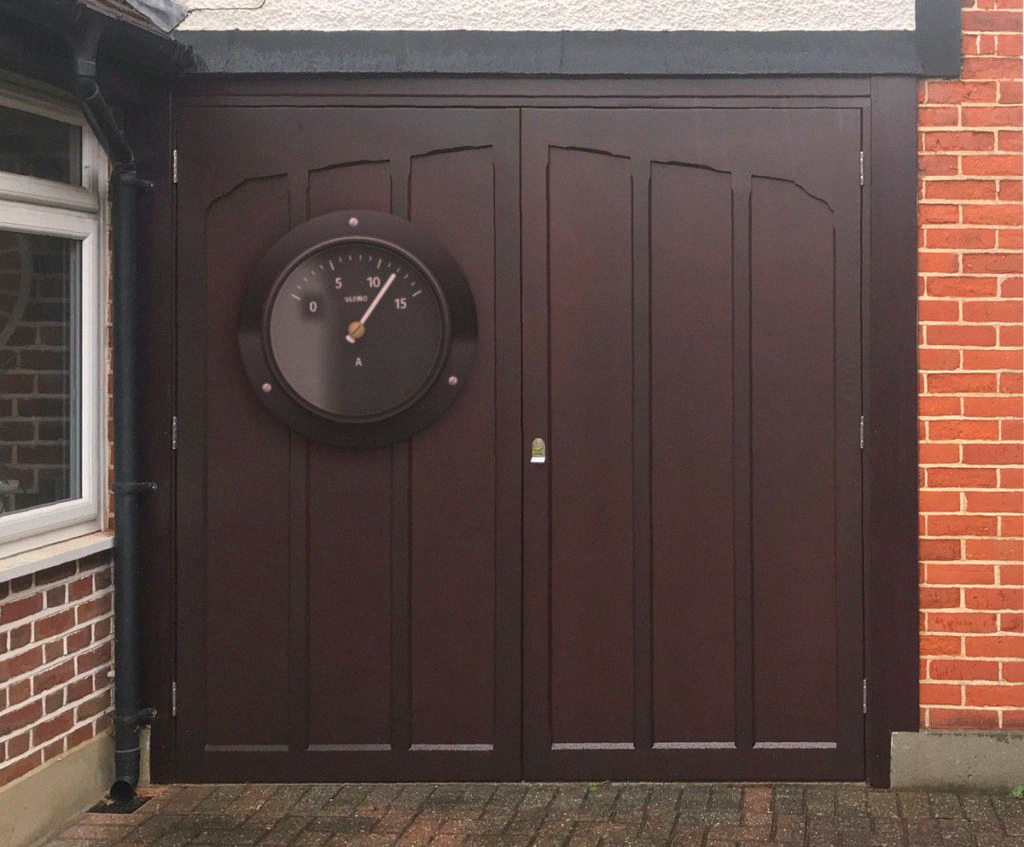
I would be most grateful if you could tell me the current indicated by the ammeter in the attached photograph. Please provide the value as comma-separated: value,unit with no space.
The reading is 12,A
